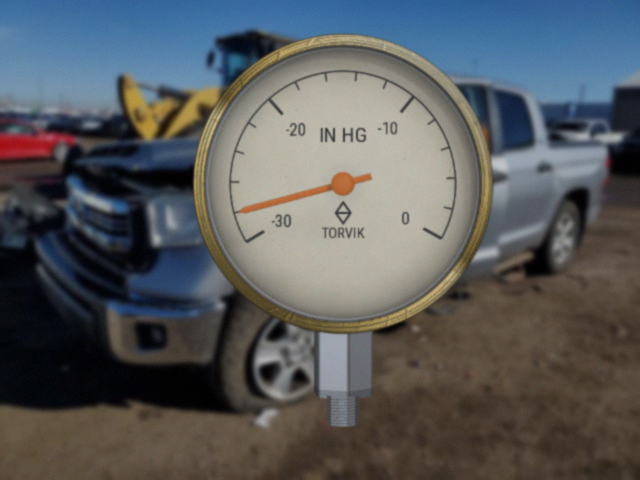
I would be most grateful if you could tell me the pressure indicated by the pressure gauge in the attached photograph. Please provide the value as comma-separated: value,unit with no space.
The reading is -28,inHg
